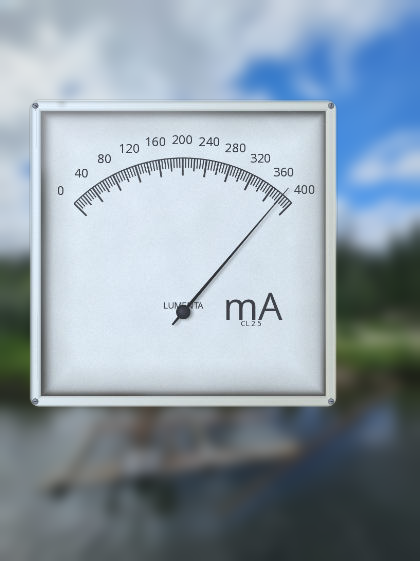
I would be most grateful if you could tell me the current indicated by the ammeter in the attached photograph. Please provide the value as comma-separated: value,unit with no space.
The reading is 380,mA
